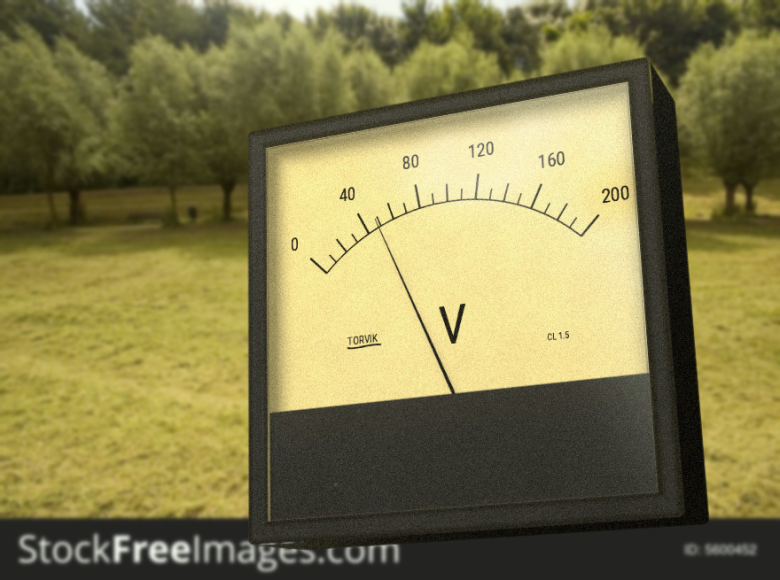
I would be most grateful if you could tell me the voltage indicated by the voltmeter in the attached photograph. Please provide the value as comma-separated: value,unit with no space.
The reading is 50,V
